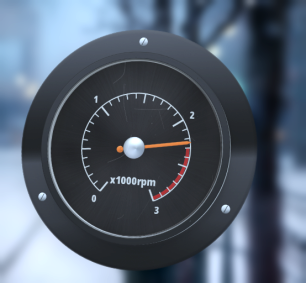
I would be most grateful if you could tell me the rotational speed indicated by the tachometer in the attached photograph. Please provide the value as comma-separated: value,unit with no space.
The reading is 2250,rpm
